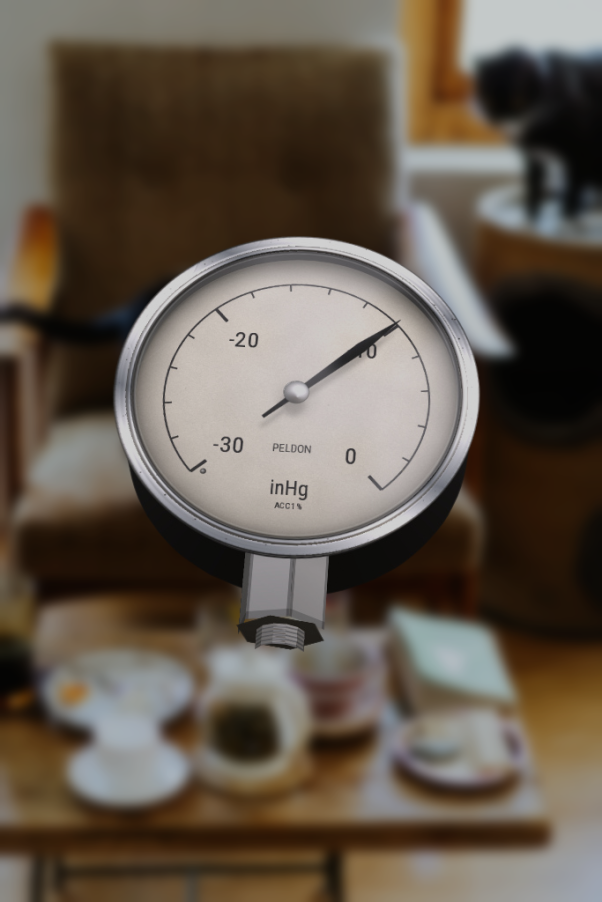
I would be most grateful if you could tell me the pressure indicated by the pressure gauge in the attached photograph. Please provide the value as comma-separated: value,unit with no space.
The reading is -10,inHg
